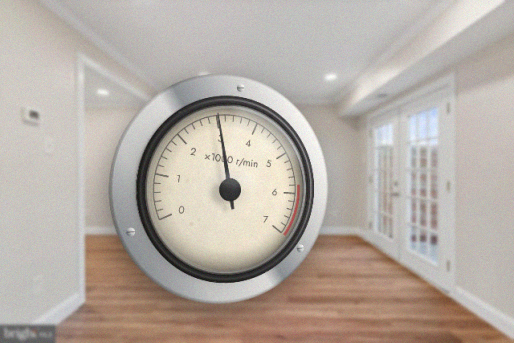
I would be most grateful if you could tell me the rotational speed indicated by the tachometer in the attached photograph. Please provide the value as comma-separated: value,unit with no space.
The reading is 3000,rpm
